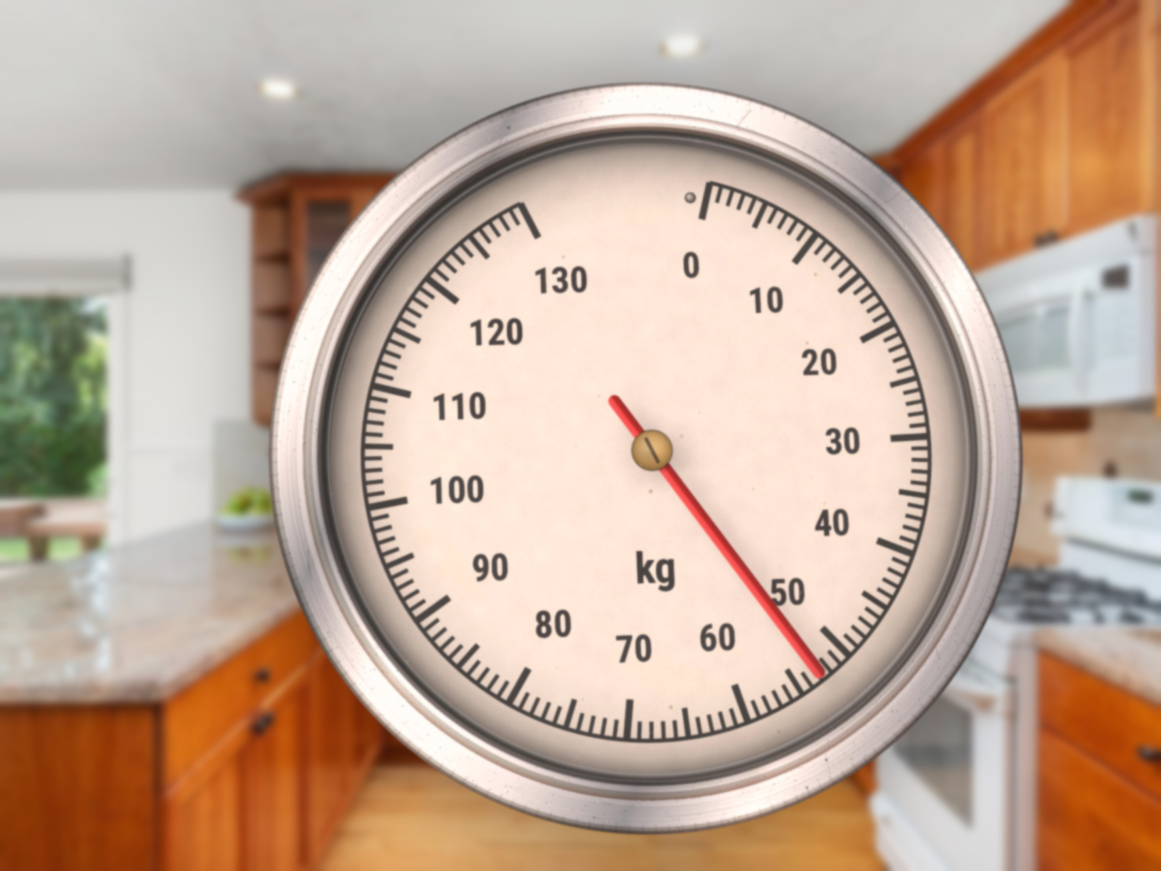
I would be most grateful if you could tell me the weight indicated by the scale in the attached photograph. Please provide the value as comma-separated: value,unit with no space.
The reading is 53,kg
